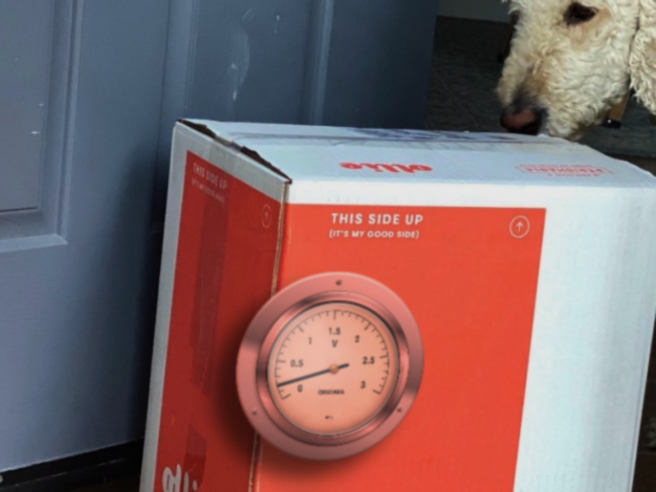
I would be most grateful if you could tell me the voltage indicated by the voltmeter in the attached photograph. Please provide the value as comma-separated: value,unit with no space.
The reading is 0.2,V
